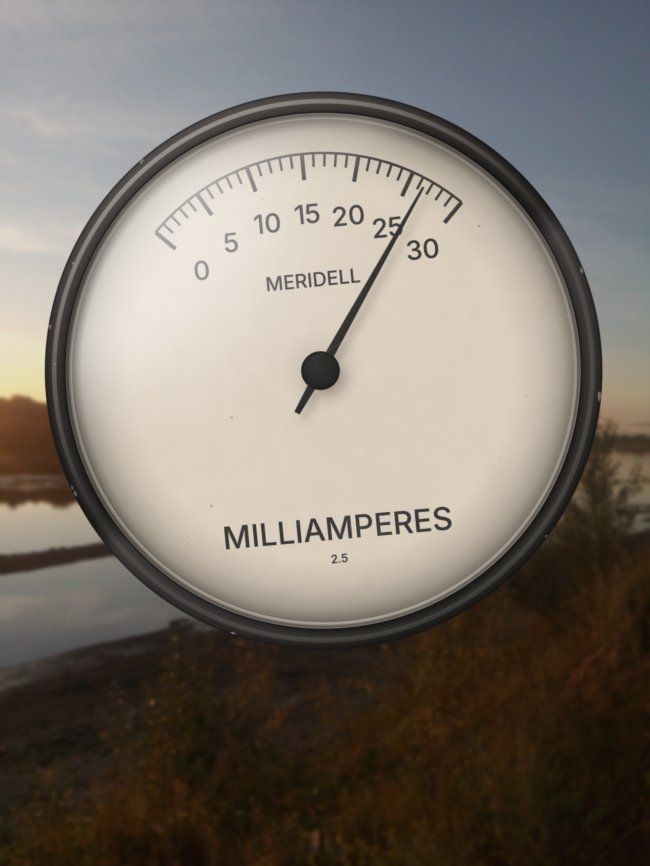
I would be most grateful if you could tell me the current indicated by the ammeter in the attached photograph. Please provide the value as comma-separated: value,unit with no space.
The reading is 26.5,mA
